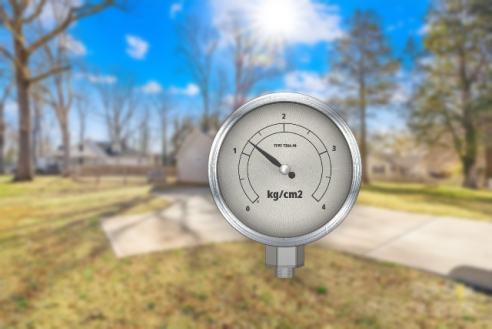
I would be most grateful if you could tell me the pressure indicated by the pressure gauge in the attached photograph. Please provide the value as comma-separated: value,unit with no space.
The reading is 1.25,kg/cm²
